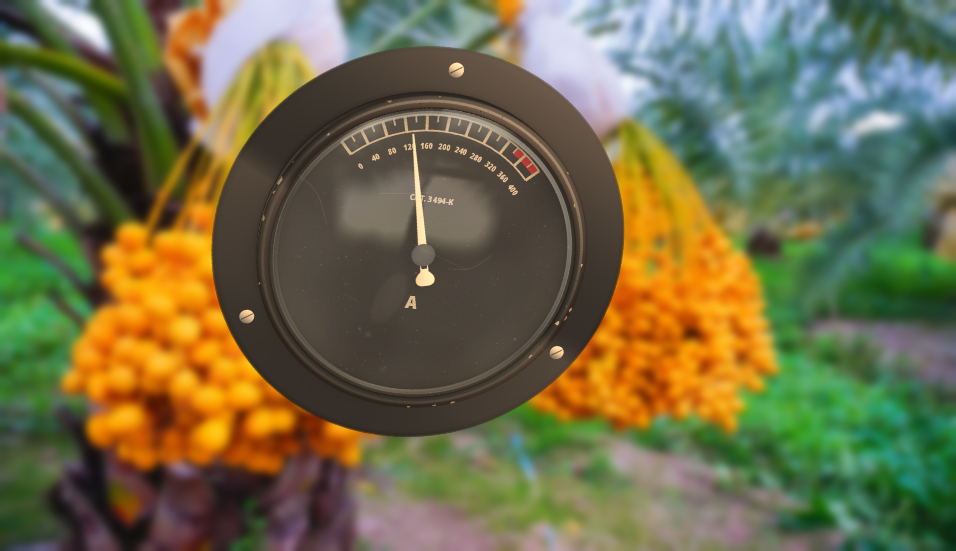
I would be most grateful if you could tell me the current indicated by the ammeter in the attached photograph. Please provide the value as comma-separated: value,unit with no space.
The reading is 130,A
